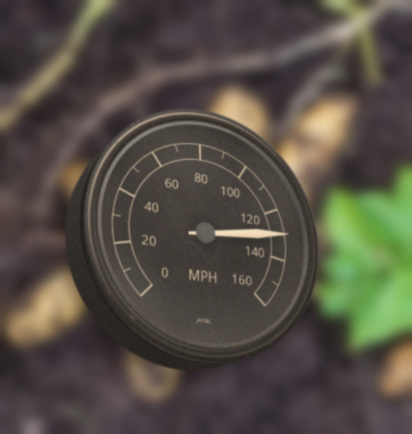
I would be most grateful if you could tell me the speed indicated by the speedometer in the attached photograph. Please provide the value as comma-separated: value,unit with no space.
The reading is 130,mph
